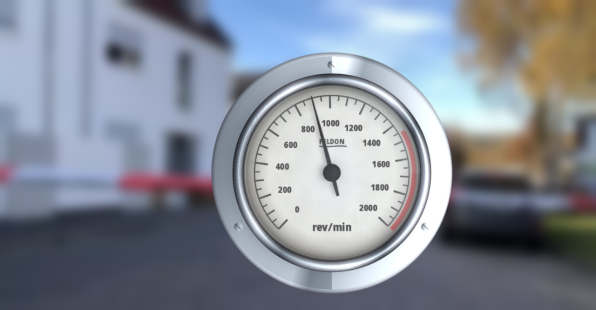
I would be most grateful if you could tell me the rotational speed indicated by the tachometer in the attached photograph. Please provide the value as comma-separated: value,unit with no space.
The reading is 900,rpm
